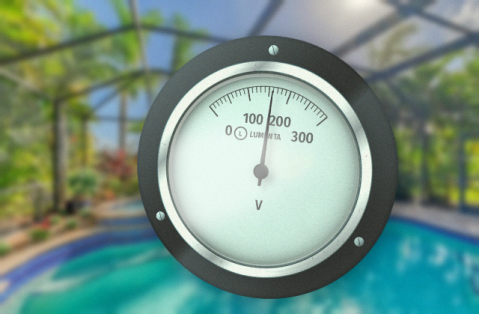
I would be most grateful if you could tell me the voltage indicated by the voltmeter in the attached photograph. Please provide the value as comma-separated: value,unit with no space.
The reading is 160,V
